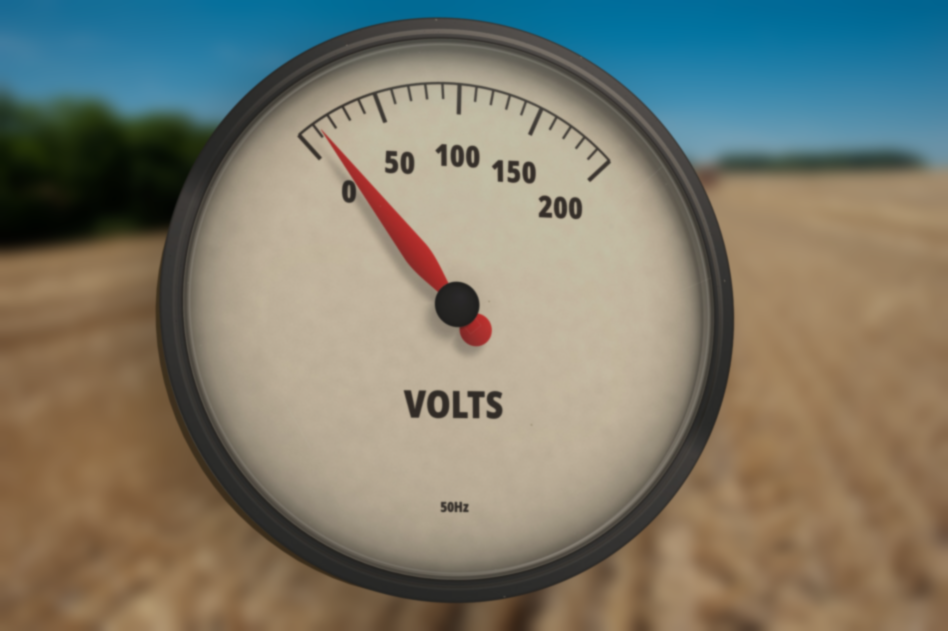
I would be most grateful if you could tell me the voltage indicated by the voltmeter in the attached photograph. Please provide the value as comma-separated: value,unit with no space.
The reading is 10,V
